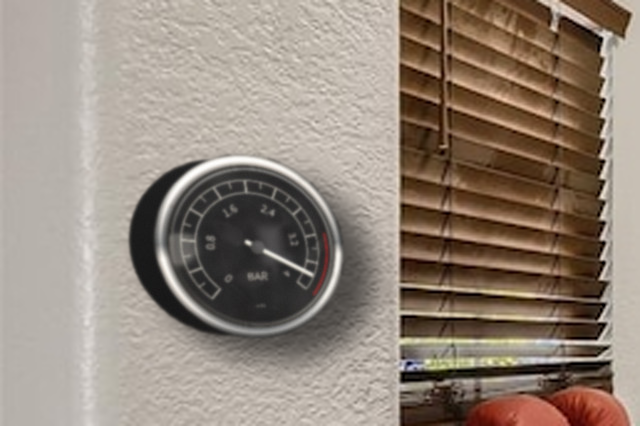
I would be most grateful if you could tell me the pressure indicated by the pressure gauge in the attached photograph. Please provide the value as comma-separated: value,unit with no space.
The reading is 3.8,bar
